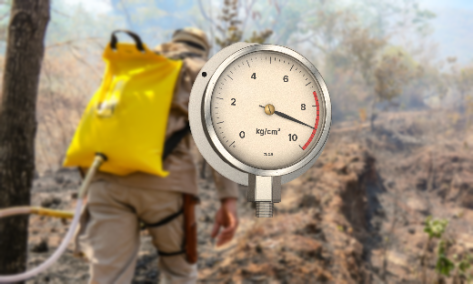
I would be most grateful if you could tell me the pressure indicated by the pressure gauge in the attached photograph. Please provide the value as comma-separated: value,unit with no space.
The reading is 9,kg/cm²
